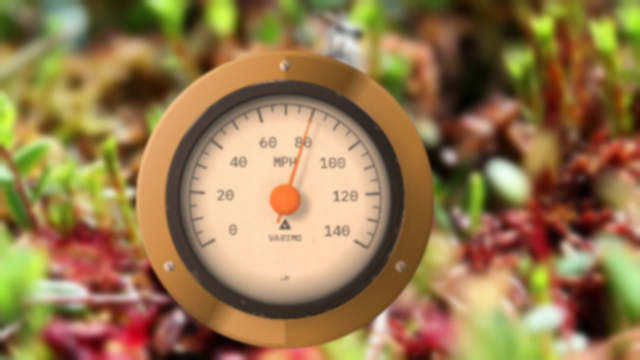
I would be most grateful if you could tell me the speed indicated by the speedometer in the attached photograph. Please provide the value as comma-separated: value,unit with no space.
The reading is 80,mph
